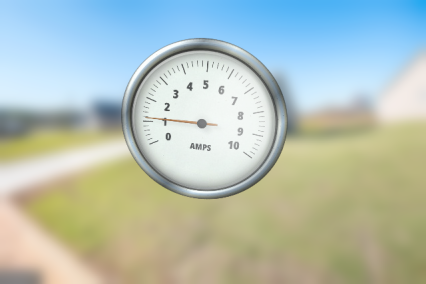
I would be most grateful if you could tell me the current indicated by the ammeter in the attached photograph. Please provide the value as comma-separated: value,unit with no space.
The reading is 1.2,A
